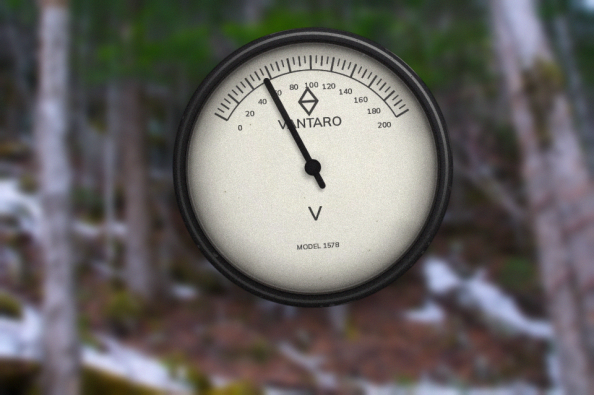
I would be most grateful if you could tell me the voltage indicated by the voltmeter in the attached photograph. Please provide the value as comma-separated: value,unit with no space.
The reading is 55,V
